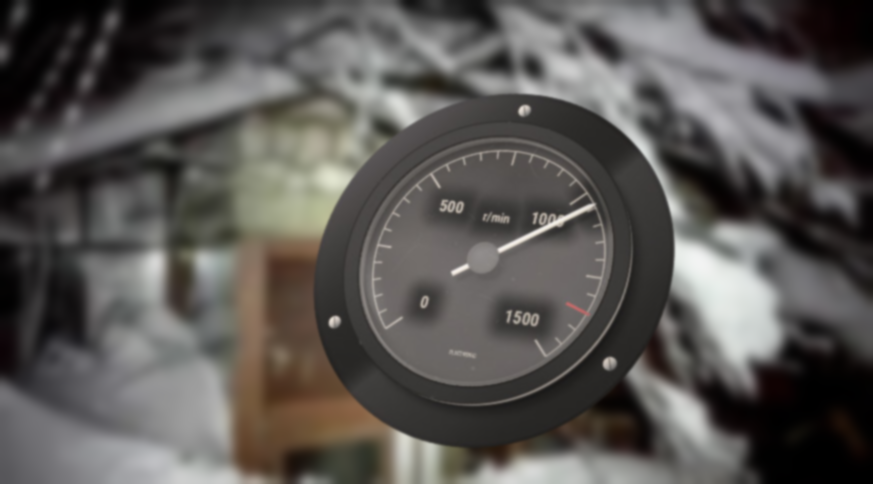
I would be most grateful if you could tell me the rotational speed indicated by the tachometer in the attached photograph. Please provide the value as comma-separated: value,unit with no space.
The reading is 1050,rpm
